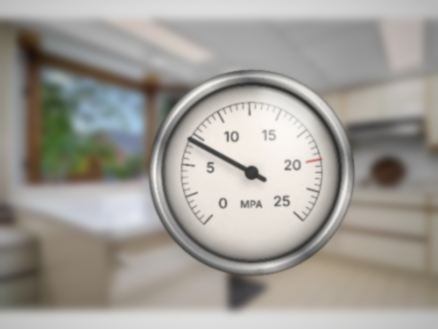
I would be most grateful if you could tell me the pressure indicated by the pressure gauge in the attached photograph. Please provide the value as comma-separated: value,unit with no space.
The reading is 7,MPa
